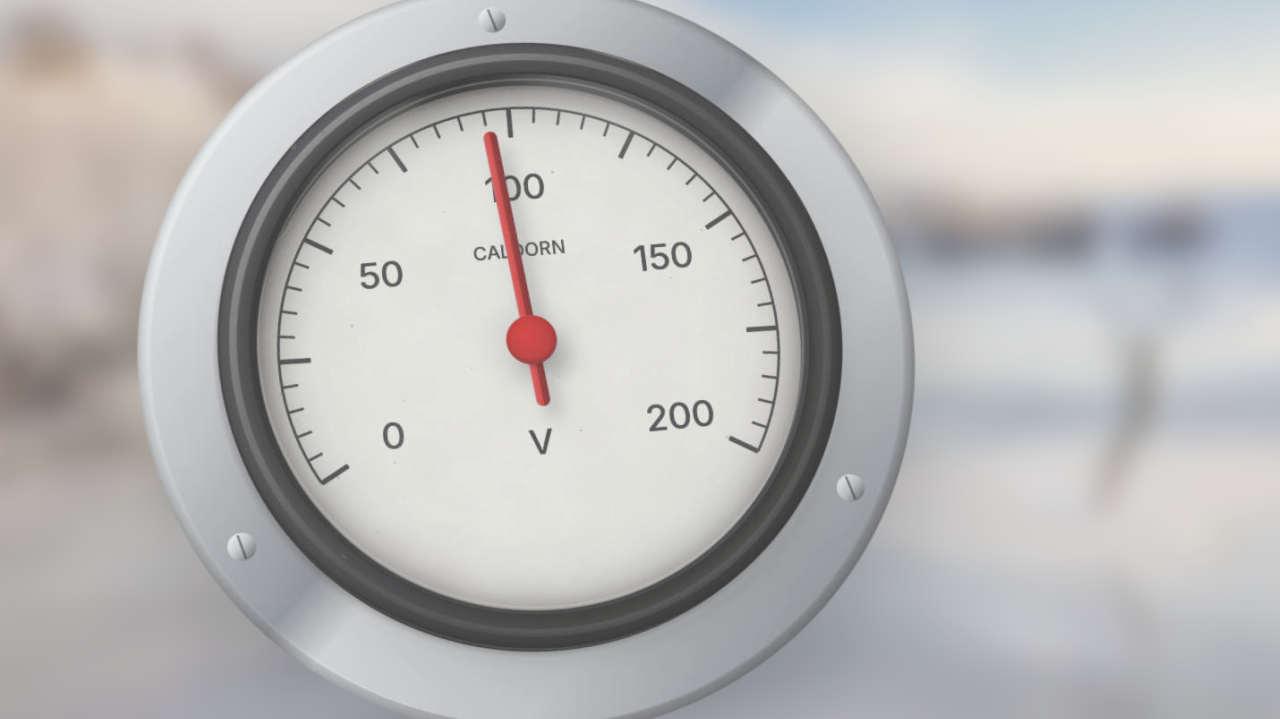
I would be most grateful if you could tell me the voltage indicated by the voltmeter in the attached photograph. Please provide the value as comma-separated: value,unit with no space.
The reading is 95,V
